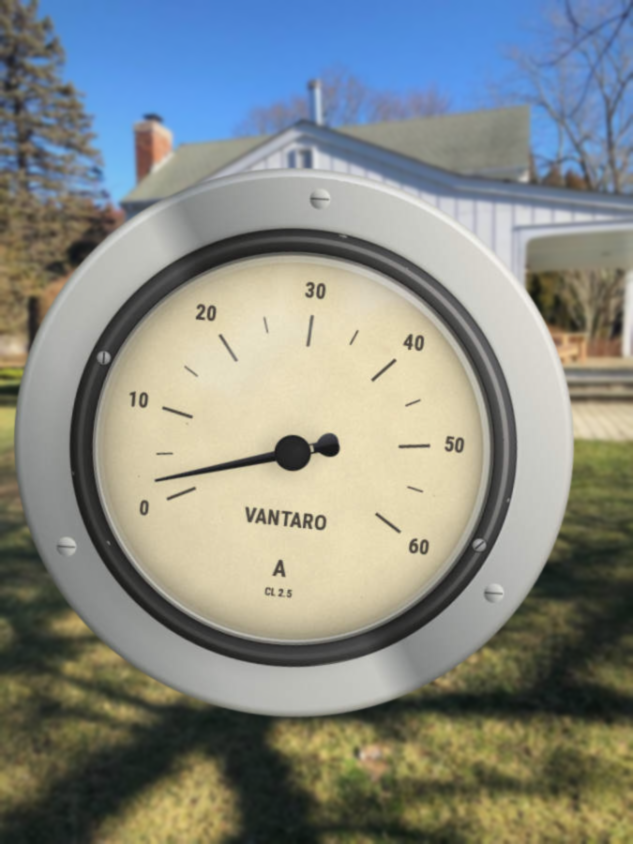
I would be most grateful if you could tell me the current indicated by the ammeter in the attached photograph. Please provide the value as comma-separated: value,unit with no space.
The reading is 2.5,A
